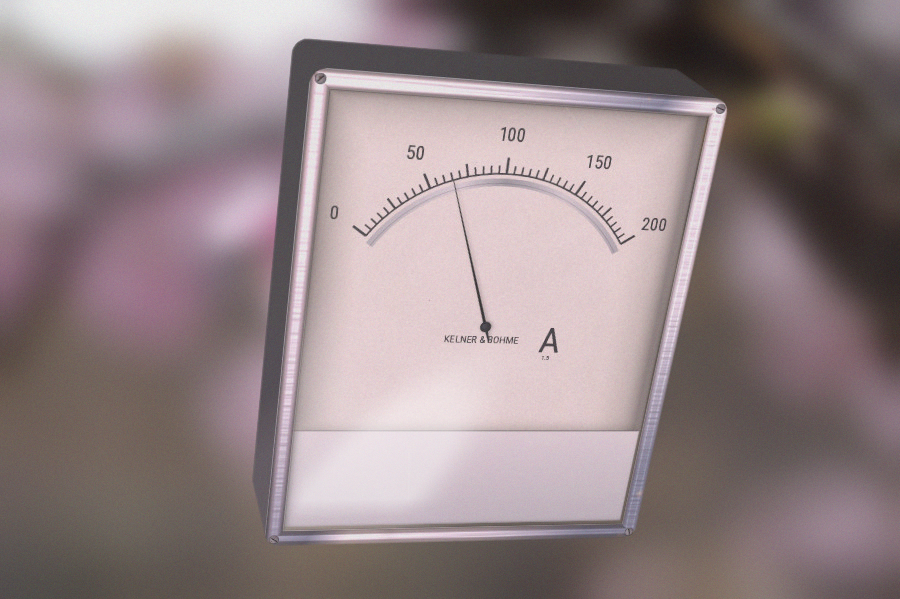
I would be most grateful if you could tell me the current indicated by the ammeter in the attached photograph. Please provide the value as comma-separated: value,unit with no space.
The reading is 65,A
